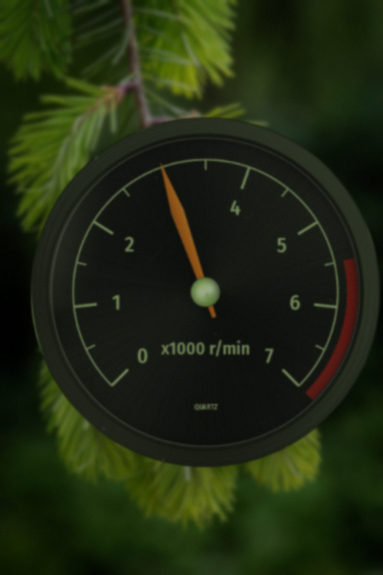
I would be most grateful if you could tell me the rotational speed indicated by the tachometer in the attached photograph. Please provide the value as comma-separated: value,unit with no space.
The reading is 3000,rpm
